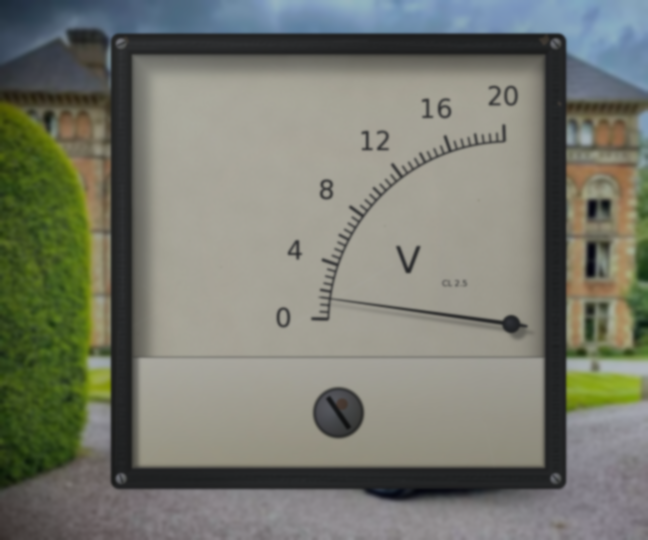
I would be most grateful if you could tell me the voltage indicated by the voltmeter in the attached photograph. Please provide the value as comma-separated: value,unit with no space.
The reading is 1.5,V
